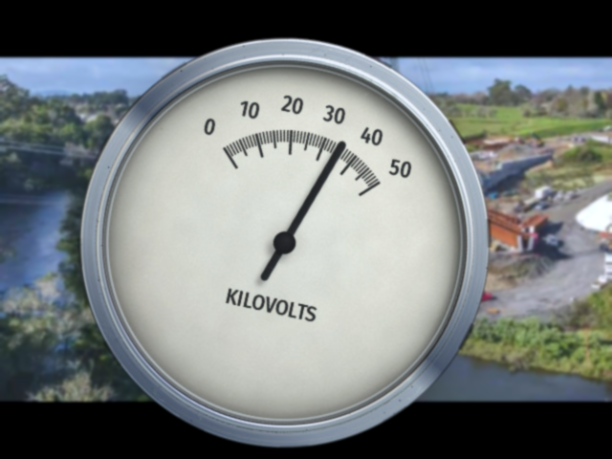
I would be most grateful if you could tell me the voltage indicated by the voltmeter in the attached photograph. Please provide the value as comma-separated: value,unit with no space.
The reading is 35,kV
